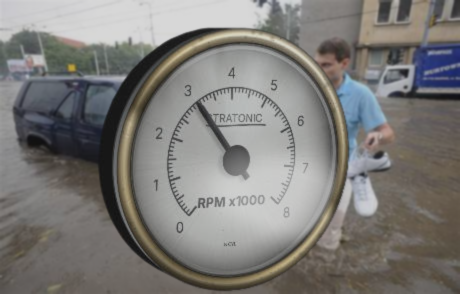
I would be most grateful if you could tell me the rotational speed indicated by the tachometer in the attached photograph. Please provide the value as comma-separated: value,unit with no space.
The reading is 3000,rpm
